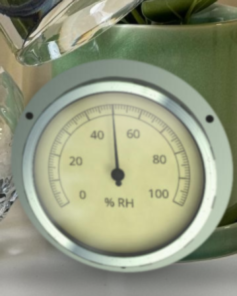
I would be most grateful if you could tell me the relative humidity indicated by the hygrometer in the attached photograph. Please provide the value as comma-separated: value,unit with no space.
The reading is 50,%
